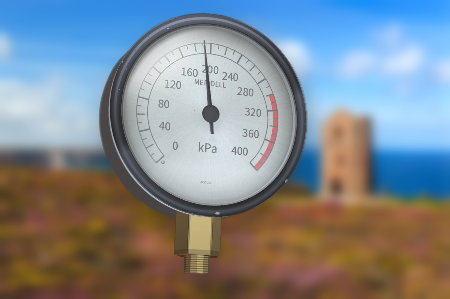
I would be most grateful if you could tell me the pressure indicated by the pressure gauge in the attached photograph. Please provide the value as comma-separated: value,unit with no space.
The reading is 190,kPa
